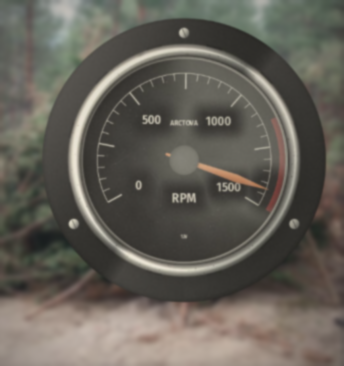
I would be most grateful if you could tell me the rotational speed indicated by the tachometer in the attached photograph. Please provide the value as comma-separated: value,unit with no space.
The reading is 1425,rpm
